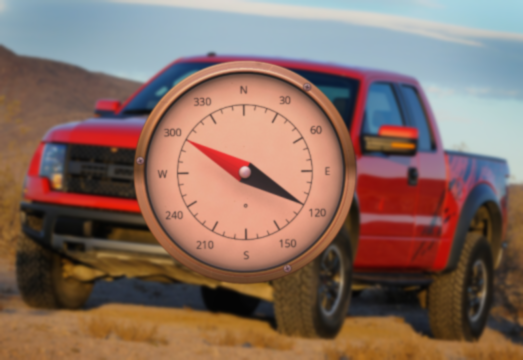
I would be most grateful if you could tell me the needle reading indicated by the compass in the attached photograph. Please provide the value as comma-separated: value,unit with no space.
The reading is 300,°
